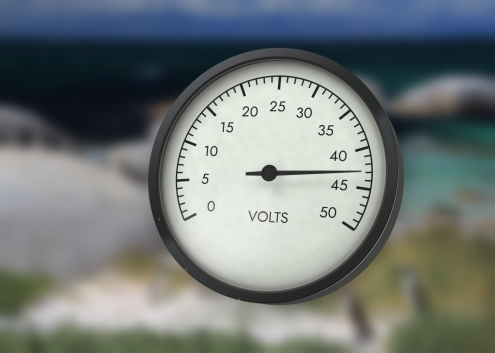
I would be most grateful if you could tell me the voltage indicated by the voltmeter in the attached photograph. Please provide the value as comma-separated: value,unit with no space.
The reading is 43,V
